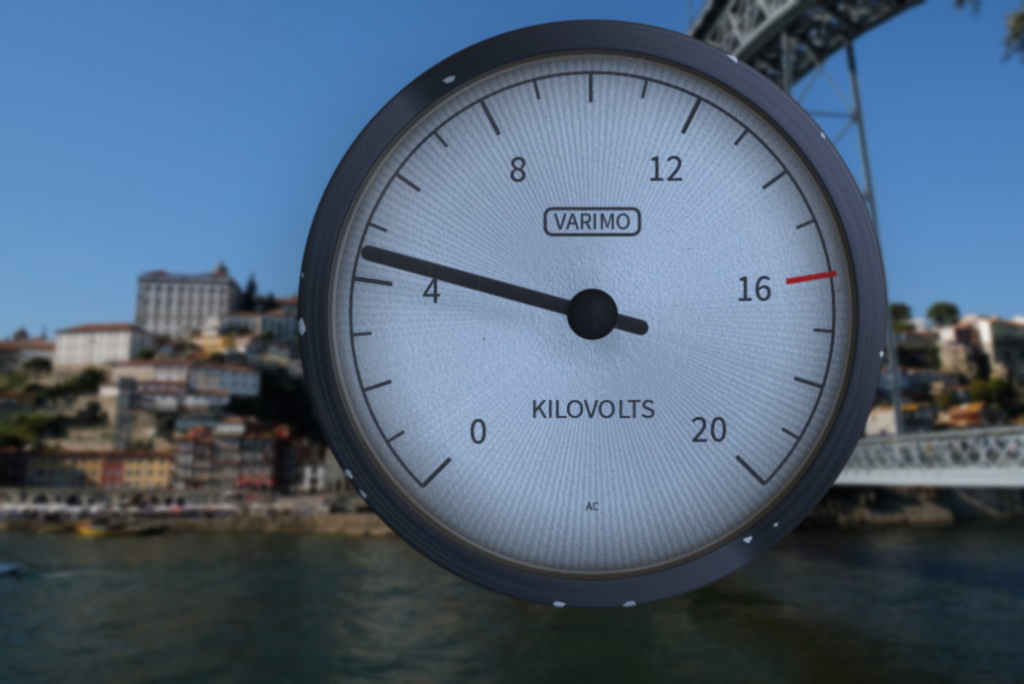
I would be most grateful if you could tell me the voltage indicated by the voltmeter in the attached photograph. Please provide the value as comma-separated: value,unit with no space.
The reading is 4.5,kV
